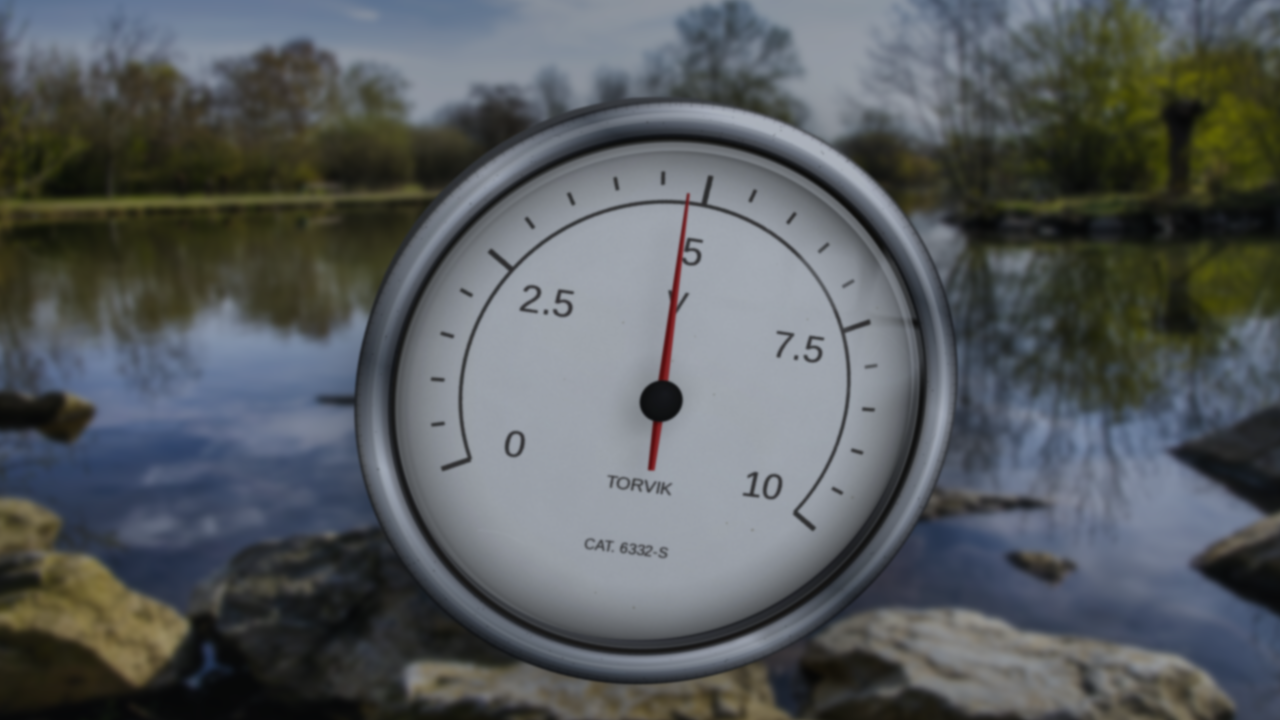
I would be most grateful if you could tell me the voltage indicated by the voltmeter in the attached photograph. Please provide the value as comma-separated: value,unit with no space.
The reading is 4.75,V
